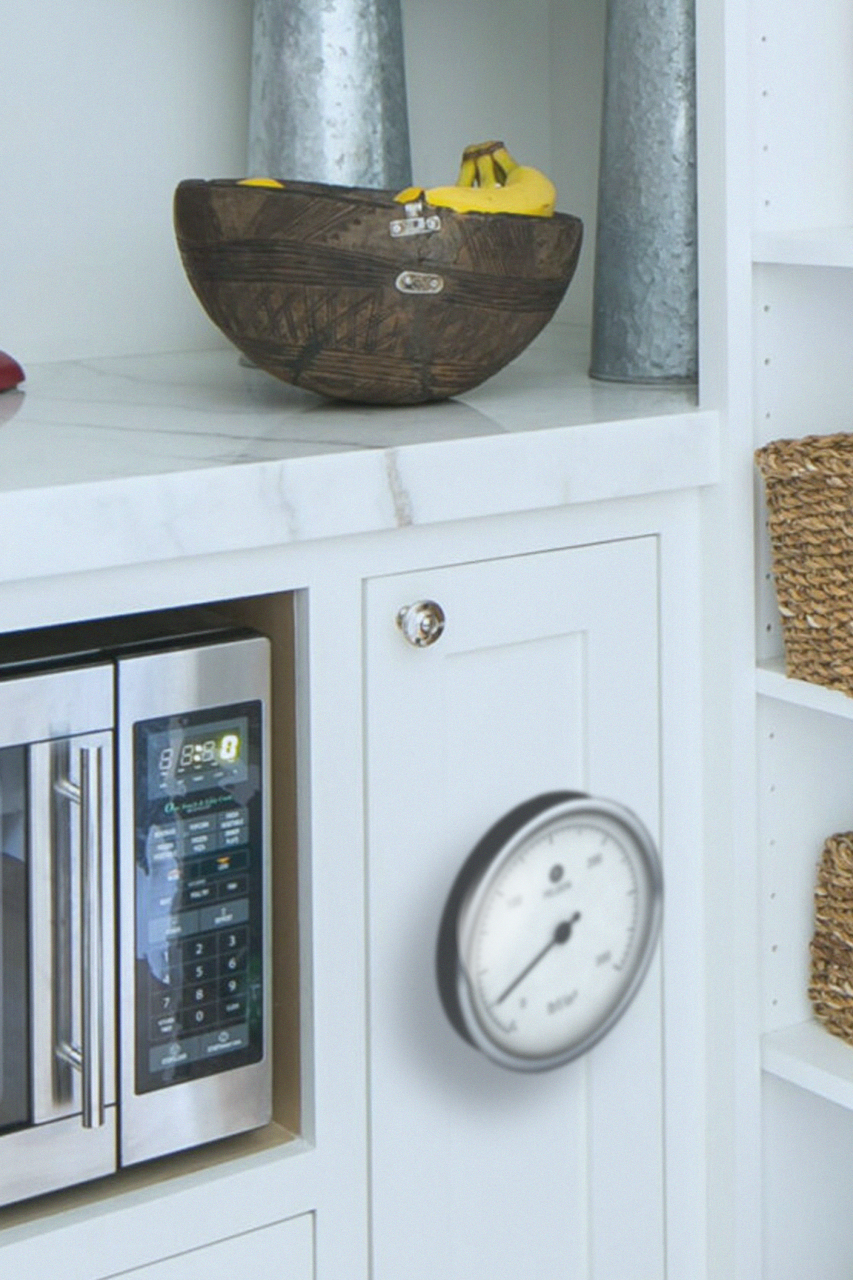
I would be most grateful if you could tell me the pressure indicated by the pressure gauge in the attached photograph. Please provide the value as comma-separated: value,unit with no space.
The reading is 25,psi
